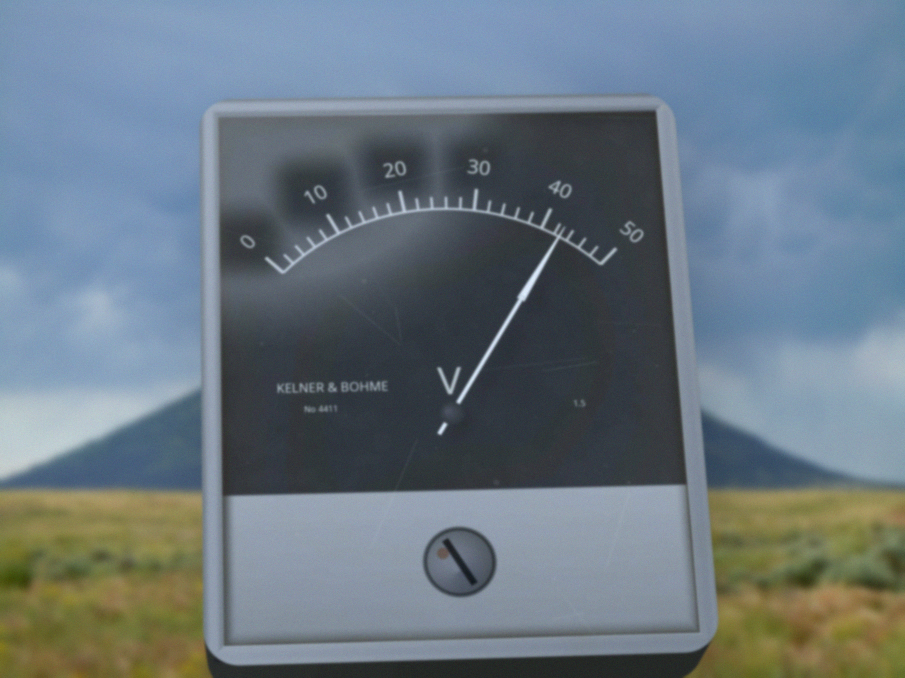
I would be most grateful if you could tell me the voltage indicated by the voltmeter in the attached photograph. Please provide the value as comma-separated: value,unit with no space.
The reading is 43,V
